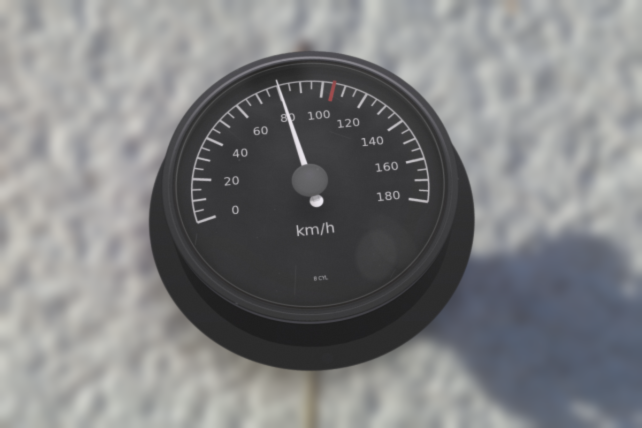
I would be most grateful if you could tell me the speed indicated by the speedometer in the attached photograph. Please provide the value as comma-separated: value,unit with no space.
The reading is 80,km/h
